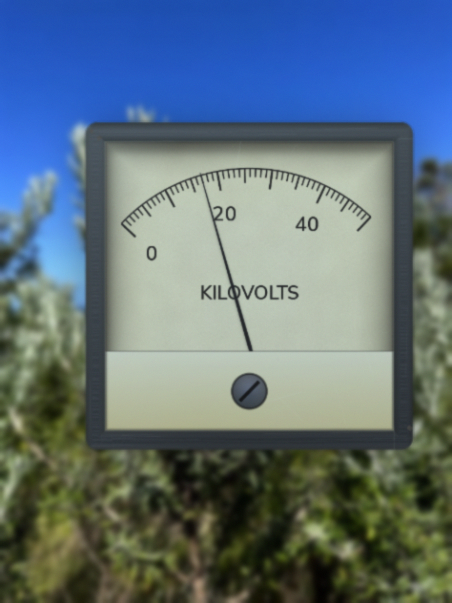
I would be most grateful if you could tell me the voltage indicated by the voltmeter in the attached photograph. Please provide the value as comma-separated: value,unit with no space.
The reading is 17,kV
